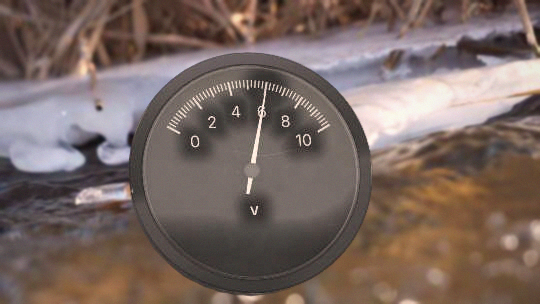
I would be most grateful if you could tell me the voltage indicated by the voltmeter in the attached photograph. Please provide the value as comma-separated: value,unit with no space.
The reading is 6,V
